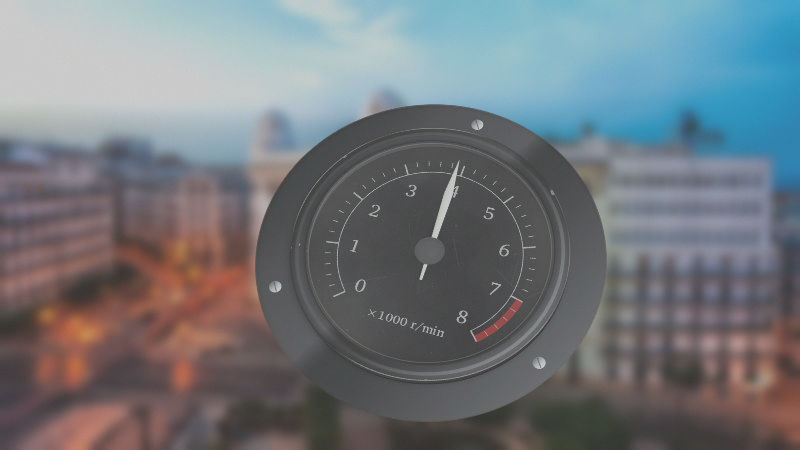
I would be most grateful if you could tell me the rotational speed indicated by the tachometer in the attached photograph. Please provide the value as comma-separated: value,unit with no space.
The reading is 3900,rpm
